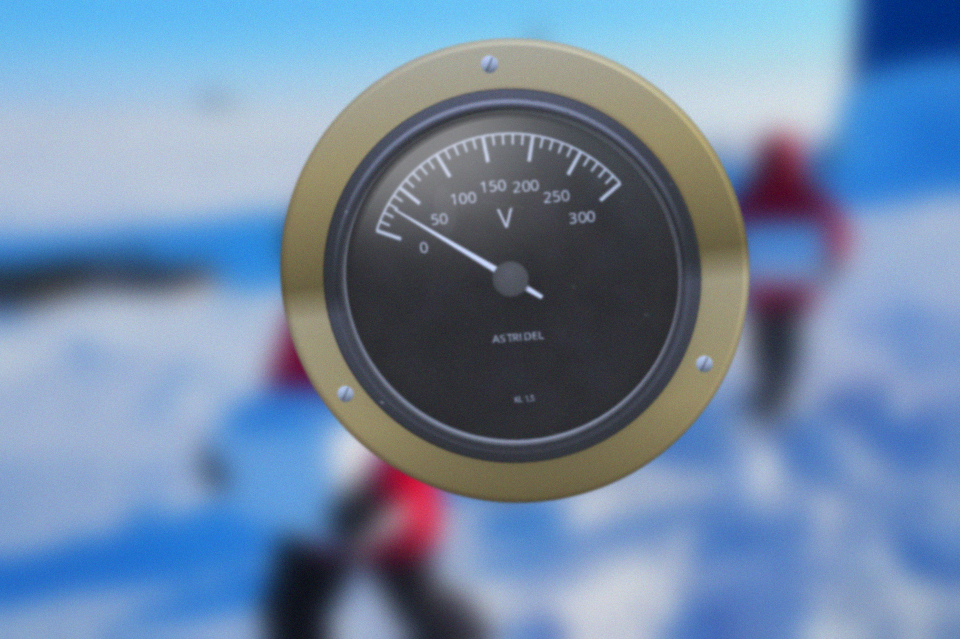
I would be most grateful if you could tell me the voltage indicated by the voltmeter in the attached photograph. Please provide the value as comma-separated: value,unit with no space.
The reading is 30,V
